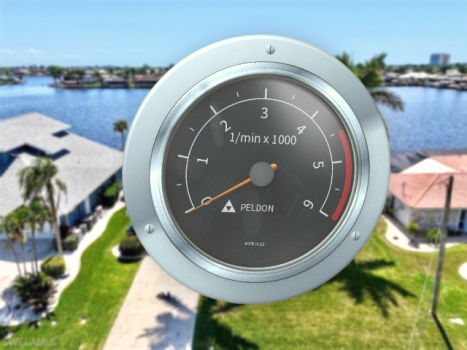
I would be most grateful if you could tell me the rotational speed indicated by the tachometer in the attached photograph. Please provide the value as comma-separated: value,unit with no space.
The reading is 0,rpm
